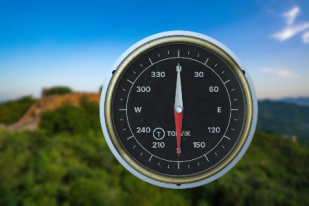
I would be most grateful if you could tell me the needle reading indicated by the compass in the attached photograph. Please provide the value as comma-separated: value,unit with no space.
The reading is 180,°
